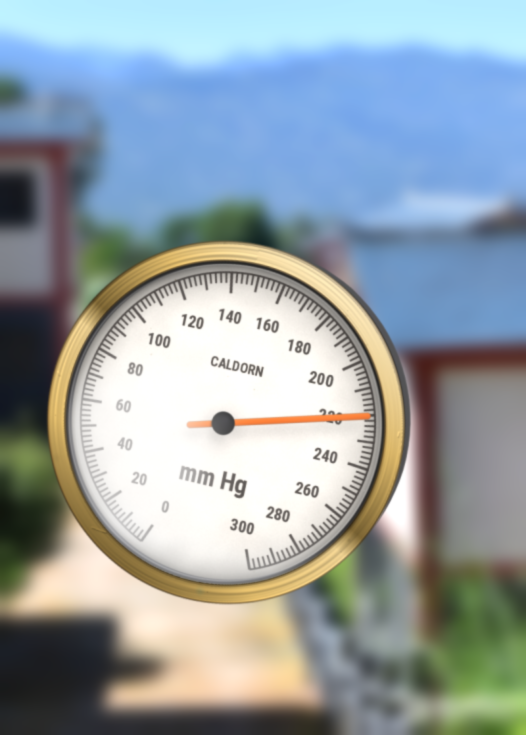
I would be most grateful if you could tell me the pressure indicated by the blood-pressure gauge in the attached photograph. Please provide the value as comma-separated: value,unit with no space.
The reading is 220,mmHg
